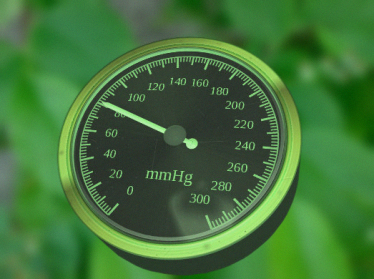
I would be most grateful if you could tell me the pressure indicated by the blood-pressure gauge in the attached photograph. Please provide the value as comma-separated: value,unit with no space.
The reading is 80,mmHg
